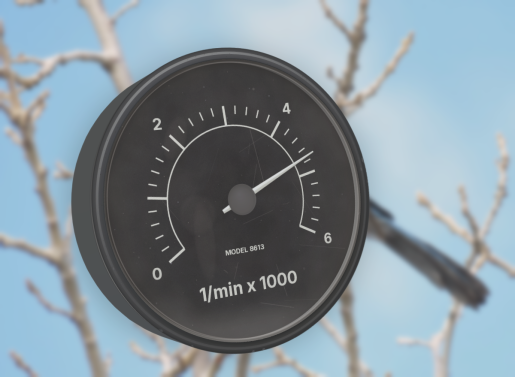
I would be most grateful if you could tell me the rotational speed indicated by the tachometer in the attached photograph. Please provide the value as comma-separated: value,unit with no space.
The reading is 4700,rpm
